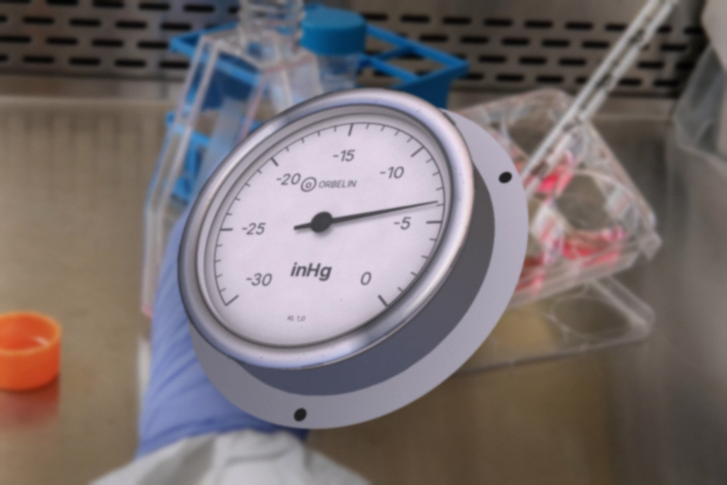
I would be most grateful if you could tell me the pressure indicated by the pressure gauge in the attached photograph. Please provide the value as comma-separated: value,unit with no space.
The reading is -6,inHg
